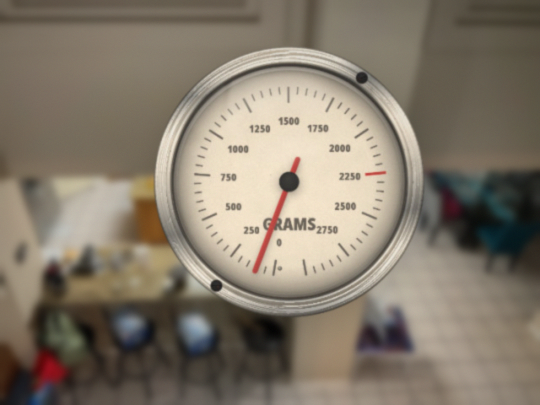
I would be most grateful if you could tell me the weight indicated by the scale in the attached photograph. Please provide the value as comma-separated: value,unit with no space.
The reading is 100,g
